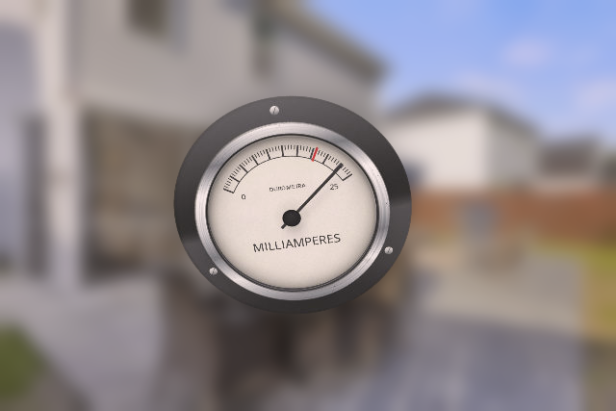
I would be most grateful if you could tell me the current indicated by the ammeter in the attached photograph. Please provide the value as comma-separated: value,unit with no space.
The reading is 22.5,mA
